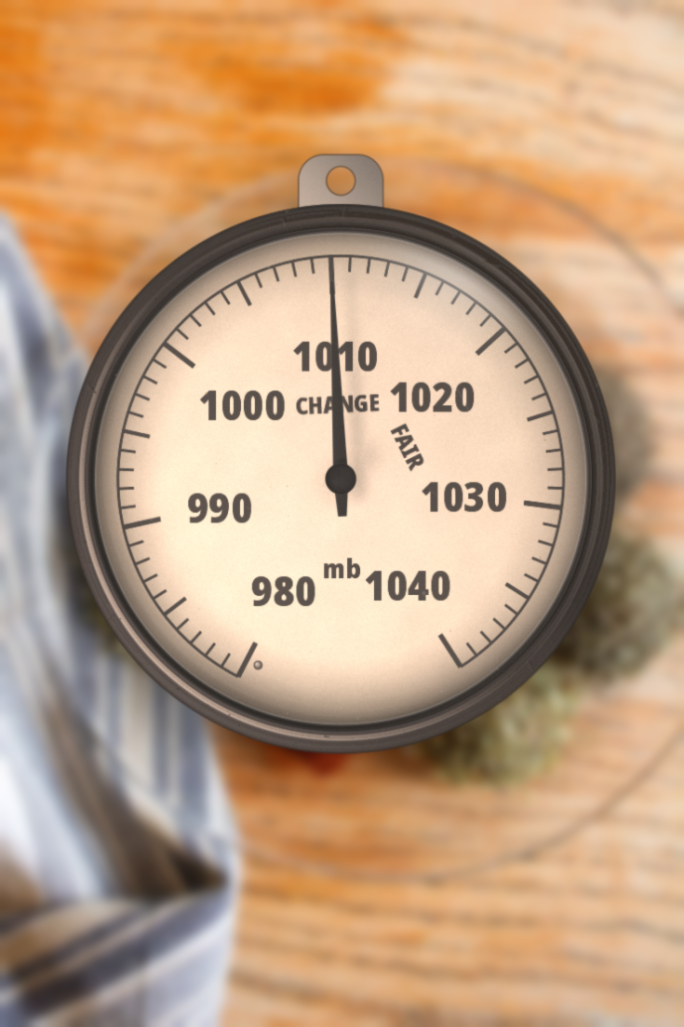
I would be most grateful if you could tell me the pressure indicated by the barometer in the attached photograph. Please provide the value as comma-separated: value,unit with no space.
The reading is 1010,mbar
